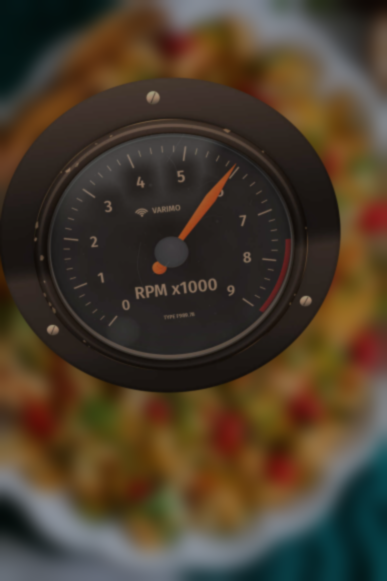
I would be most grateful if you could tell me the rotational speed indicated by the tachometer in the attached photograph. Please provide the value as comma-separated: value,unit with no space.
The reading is 5900,rpm
